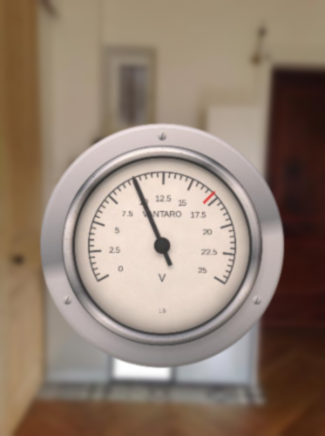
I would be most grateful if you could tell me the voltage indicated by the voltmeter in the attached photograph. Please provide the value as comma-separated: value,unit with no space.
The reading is 10,V
